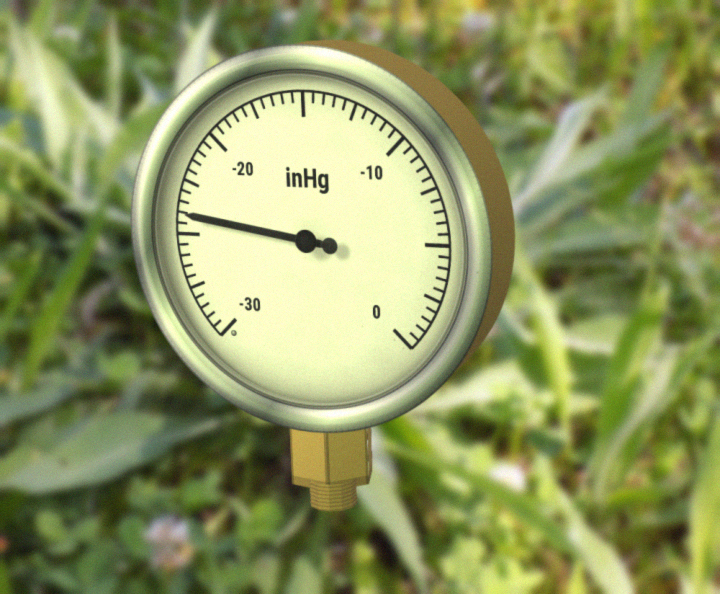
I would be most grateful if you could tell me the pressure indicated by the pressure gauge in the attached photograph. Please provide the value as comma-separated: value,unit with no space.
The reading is -24,inHg
